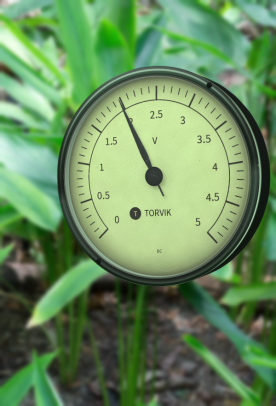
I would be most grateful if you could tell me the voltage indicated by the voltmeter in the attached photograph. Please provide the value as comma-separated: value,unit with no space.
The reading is 2,V
